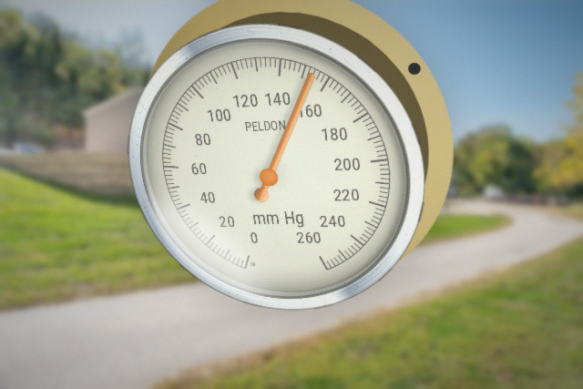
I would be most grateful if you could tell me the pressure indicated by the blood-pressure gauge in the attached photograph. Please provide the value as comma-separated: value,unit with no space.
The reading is 154,mmHg
